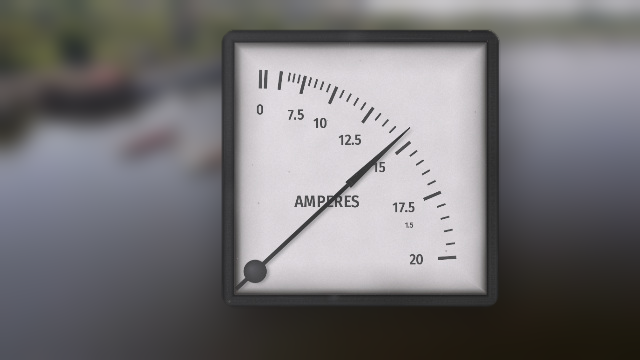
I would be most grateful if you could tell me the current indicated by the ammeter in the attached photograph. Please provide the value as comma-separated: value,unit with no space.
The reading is 14.5,A
